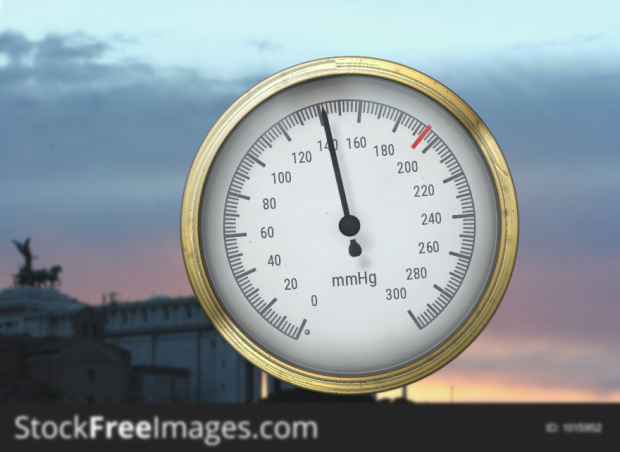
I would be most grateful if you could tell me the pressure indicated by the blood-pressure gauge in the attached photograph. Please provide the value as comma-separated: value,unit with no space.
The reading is 142,mmHg
